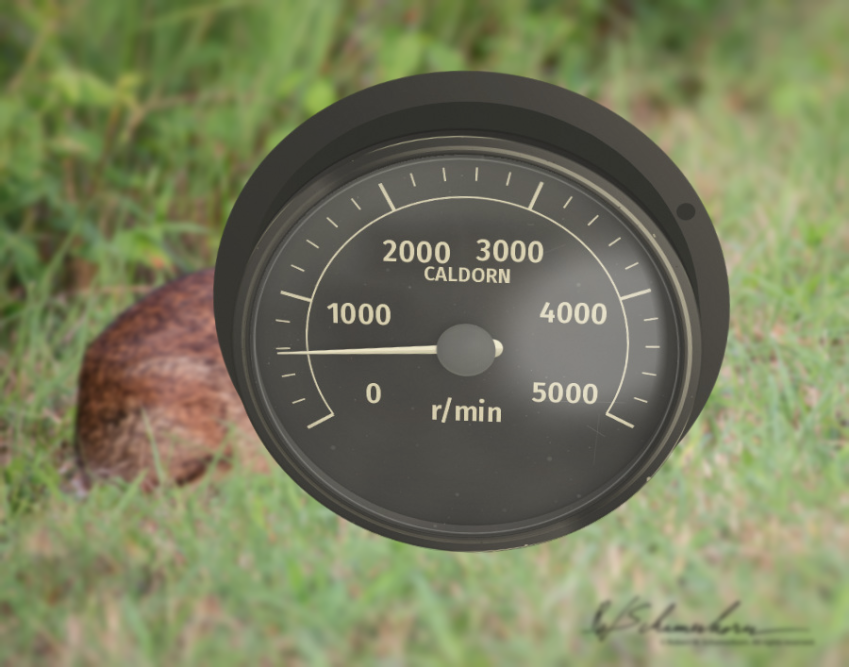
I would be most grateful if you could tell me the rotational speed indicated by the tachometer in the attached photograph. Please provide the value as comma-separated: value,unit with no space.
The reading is 600,rpm
